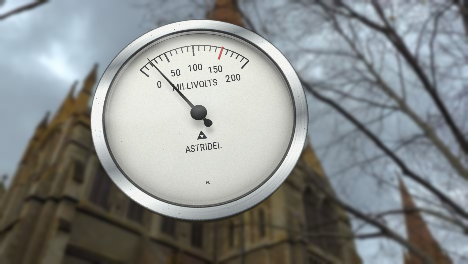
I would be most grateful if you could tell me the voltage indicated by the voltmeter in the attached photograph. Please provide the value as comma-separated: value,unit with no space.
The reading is 20,mV
